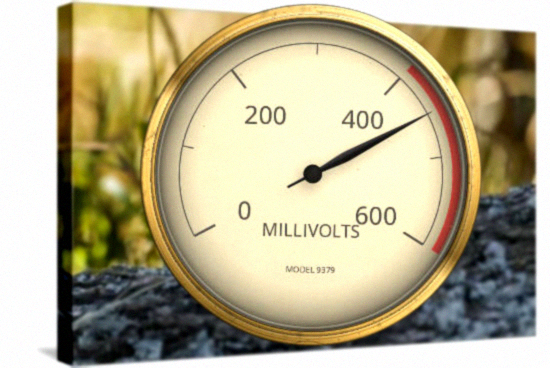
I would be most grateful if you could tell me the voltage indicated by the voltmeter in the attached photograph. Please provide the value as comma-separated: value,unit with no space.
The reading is 450,mV
